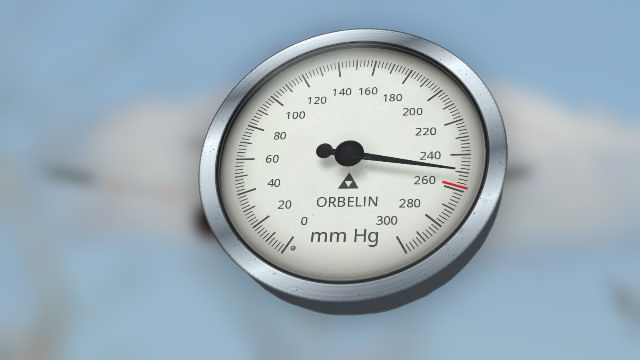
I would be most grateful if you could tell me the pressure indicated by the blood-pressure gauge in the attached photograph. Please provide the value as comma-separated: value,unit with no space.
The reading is 250,mmHg
